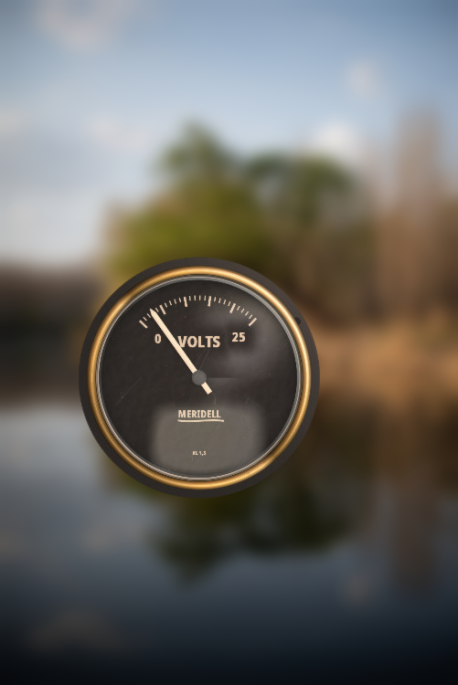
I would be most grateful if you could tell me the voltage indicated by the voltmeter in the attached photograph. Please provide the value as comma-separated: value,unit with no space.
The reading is 3,V
